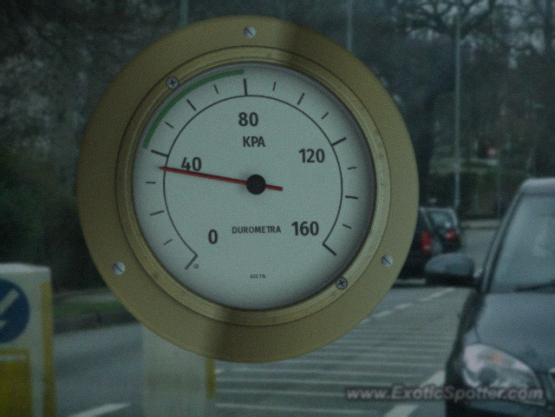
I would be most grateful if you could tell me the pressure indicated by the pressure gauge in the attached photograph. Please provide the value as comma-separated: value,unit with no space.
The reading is 35,kPa
